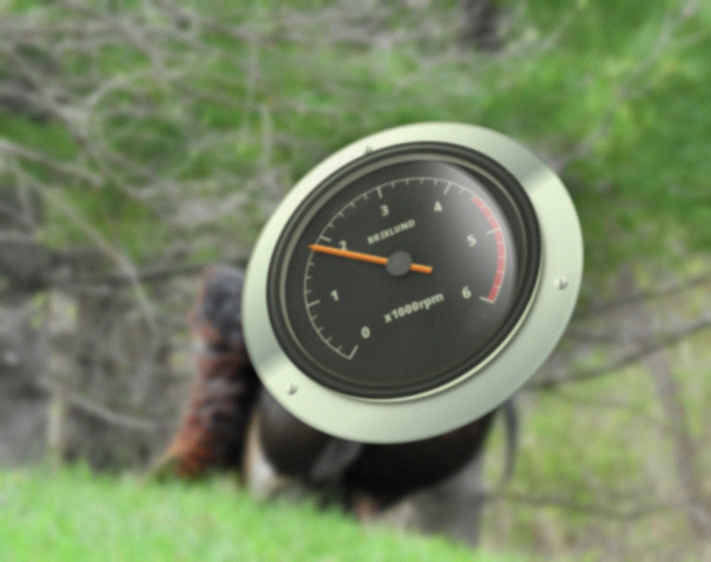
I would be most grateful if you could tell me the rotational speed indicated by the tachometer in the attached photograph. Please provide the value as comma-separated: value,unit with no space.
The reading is 1800,rpm
